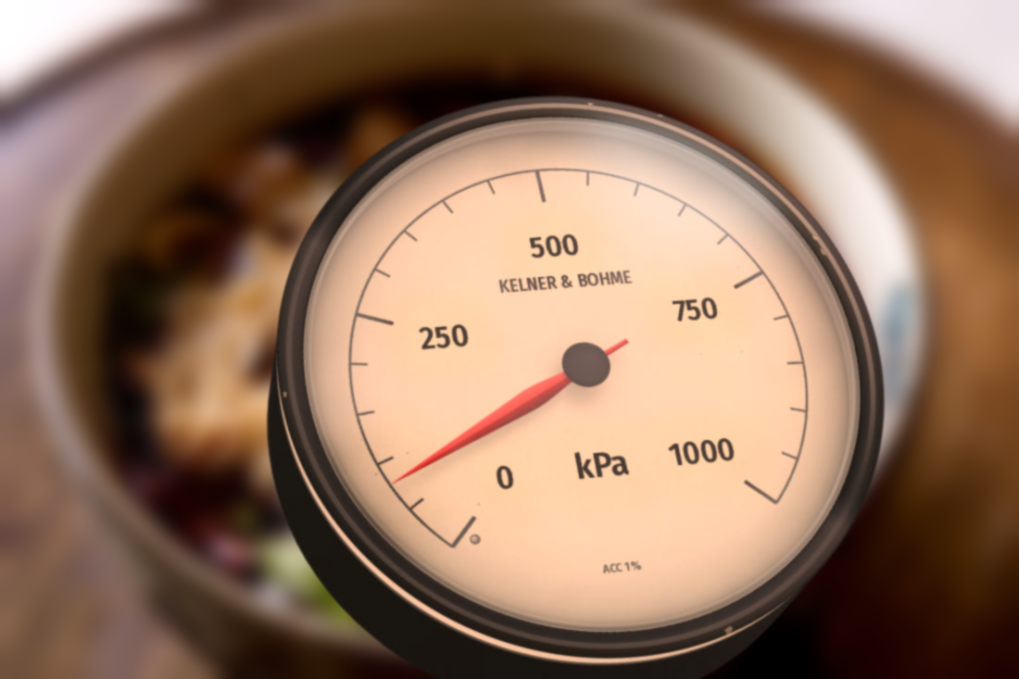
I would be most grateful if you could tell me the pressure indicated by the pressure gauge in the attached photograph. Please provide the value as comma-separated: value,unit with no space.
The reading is 75,kPa
